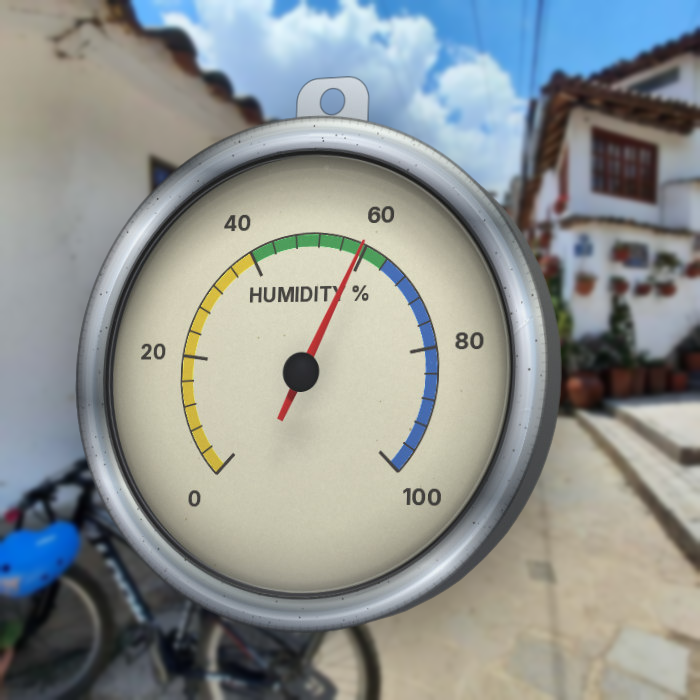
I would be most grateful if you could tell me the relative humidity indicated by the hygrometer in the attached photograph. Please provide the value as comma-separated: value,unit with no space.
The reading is 60,%
